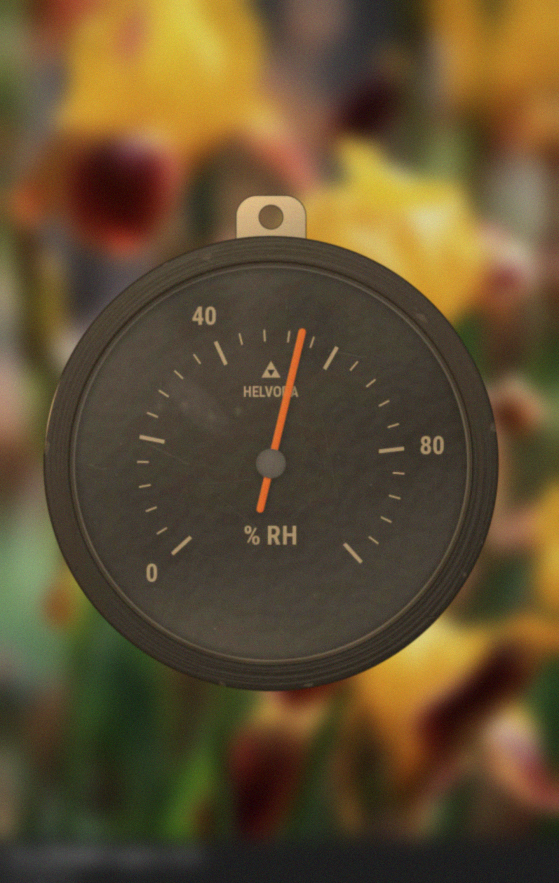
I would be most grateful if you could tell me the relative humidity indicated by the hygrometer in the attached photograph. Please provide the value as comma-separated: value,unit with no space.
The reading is 54,%
